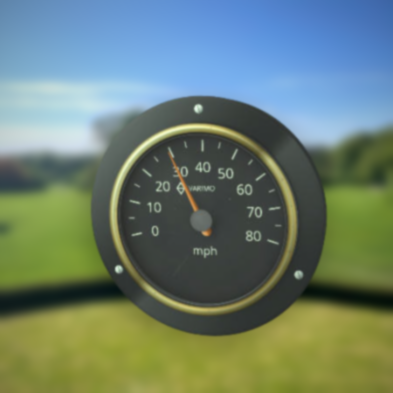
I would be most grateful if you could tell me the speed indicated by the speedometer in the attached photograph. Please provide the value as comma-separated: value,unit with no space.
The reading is 30,mph
